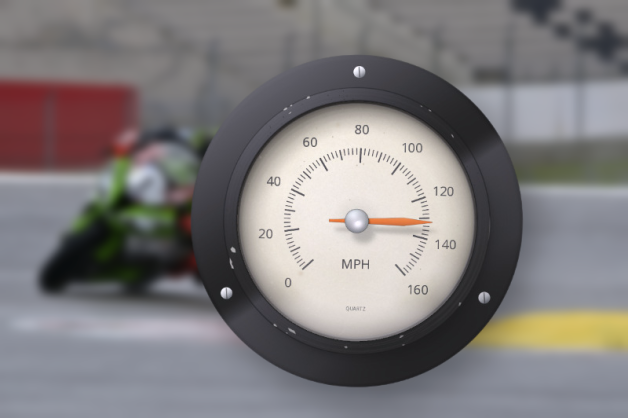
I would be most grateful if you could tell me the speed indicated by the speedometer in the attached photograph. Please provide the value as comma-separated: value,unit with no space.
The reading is 132,mph
